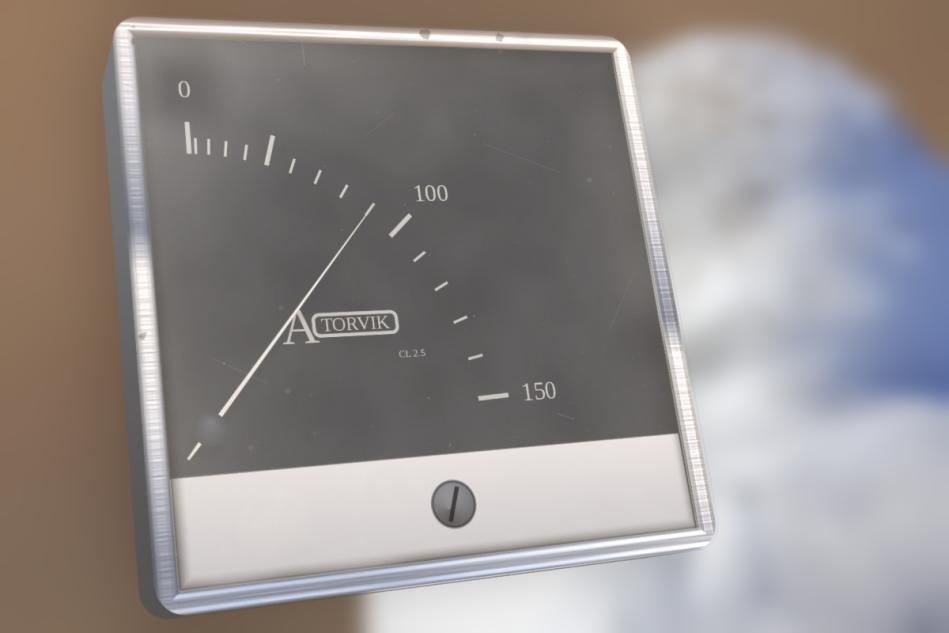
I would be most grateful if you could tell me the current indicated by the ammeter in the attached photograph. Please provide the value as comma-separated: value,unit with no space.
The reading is 90,A
